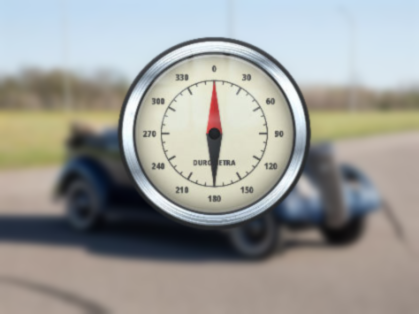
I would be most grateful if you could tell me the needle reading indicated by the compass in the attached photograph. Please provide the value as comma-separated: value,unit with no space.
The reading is 0,°
